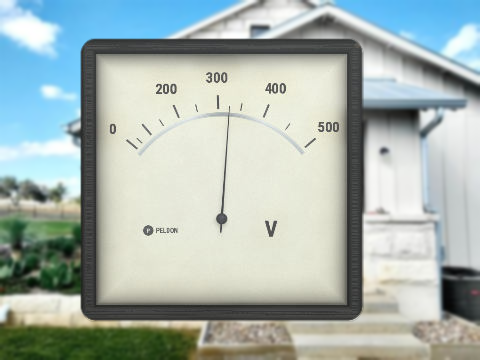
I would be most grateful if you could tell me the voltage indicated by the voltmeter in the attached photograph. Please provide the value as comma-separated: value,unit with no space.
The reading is 325,V
